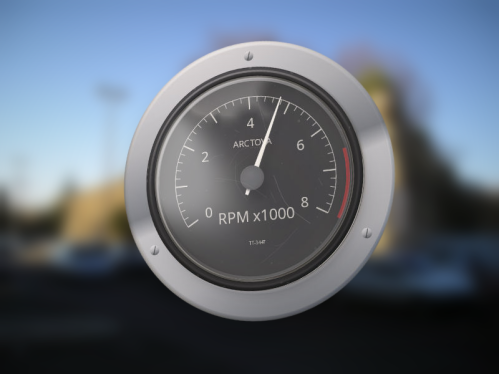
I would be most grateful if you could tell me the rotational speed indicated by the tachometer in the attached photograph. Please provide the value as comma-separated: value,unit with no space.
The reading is 4800,rpm
